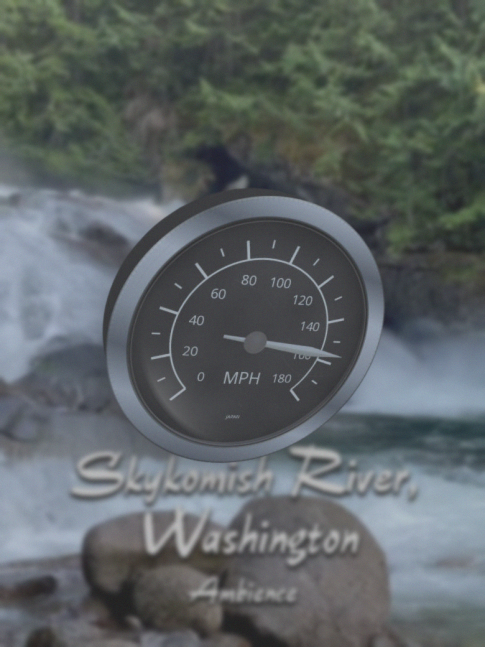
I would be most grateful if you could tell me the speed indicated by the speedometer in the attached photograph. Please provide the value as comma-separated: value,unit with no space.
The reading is 155,mph
